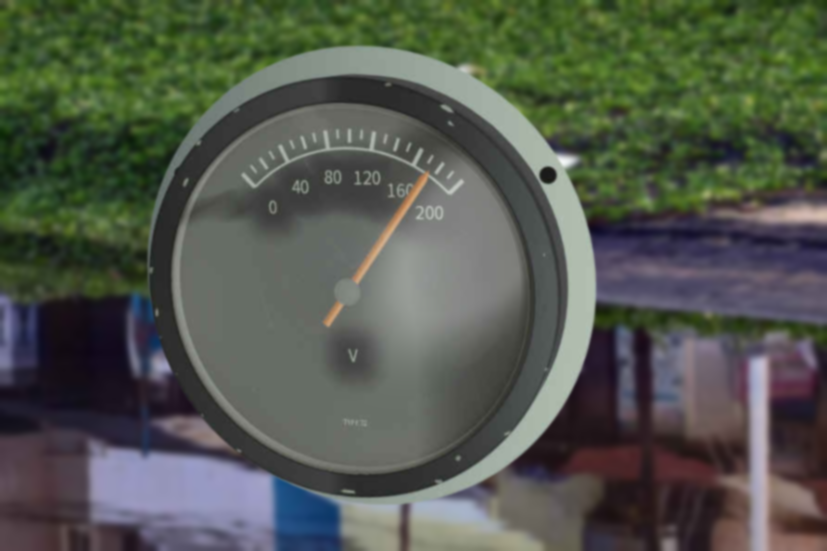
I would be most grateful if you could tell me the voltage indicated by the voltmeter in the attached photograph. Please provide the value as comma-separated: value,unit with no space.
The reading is 175,V
